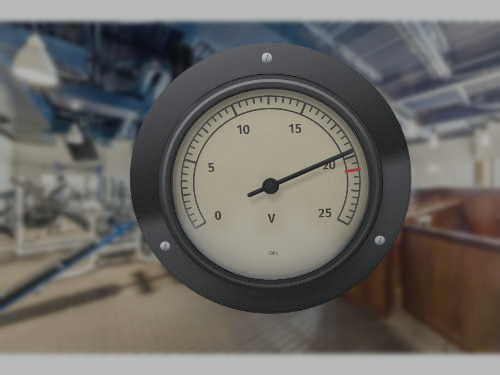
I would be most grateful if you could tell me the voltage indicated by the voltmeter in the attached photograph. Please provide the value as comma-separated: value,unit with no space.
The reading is 19.5,V
